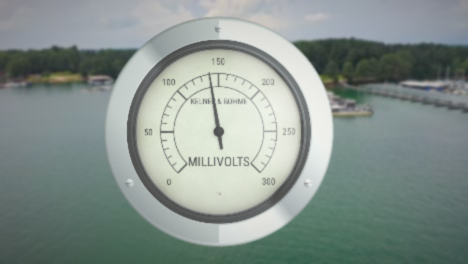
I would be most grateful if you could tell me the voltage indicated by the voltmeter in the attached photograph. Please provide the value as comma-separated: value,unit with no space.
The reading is 140,mV
